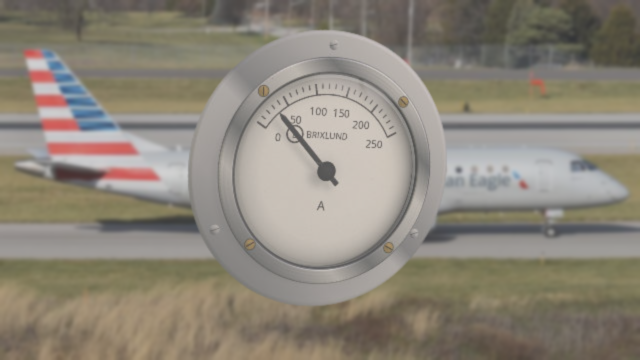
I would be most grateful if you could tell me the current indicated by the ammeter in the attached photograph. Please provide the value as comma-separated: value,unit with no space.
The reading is 30,A
